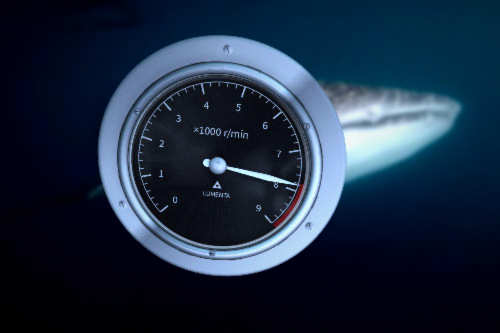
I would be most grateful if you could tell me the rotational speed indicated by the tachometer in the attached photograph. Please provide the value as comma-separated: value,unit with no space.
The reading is 7800,rpm
